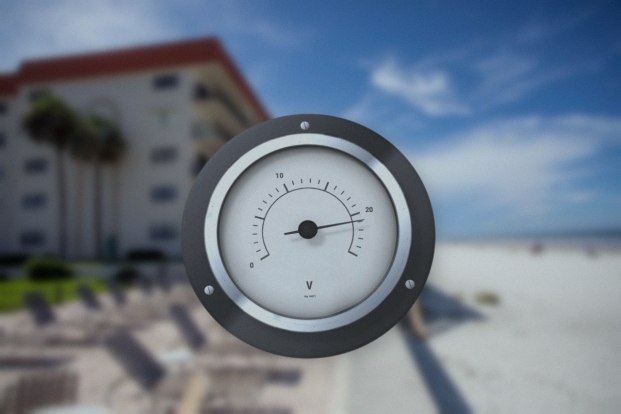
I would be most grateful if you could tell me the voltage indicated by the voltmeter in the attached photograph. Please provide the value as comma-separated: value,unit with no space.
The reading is 21,V
